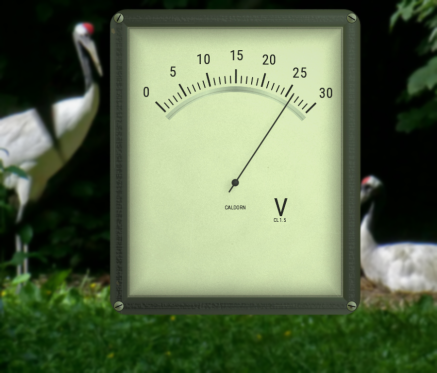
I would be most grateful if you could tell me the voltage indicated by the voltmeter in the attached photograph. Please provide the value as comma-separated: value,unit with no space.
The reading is 26,V
